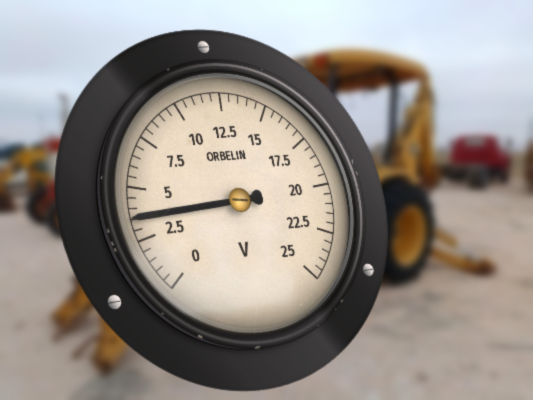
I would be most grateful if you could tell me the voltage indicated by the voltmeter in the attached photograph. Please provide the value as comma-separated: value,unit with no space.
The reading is 3.5,V
